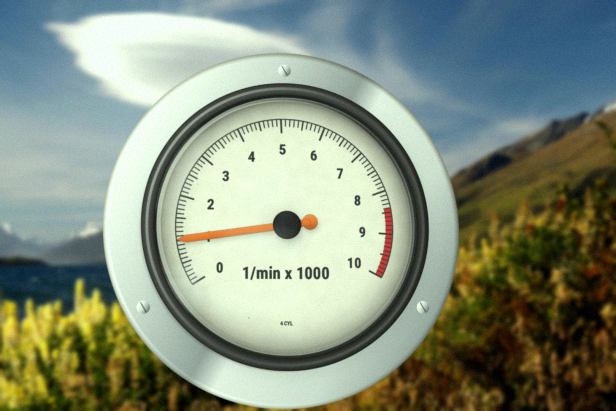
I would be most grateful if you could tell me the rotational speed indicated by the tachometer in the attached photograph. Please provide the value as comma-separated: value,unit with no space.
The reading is 1000,rpm
